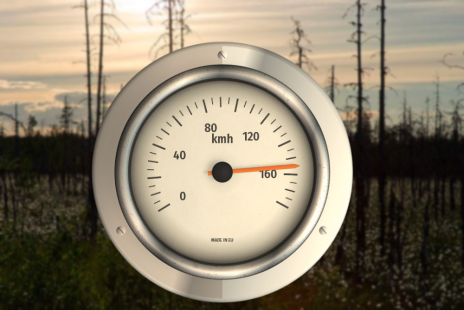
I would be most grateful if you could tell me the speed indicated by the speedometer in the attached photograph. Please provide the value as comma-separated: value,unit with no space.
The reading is 155,km/h
